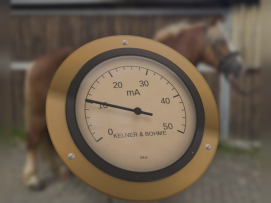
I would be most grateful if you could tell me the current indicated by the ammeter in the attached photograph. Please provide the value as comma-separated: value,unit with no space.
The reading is 10,mA
